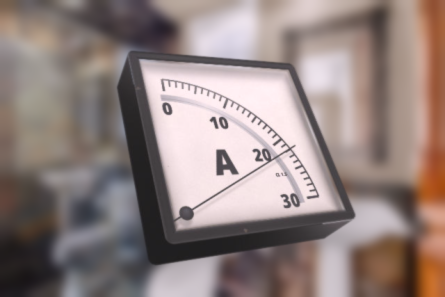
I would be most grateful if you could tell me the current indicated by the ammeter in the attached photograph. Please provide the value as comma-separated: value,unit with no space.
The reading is 22,A
